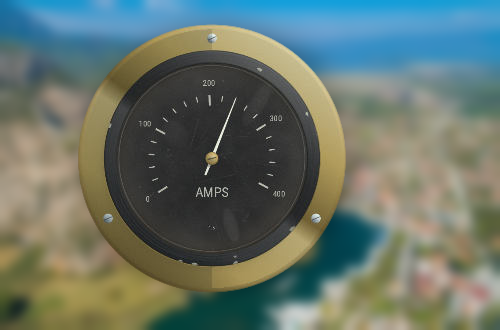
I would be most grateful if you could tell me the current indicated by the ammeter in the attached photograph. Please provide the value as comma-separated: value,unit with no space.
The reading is 240,A
